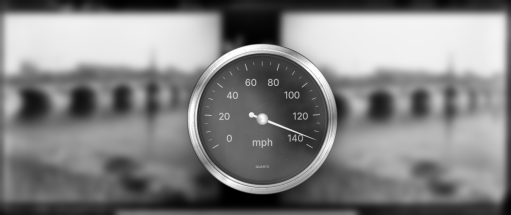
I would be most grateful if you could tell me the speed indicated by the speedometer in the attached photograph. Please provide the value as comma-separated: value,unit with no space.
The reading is 135,mph
